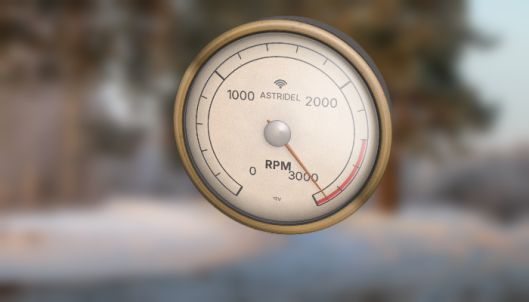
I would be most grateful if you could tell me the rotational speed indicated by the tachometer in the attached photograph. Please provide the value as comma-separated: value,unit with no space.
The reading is 2900,rpm
